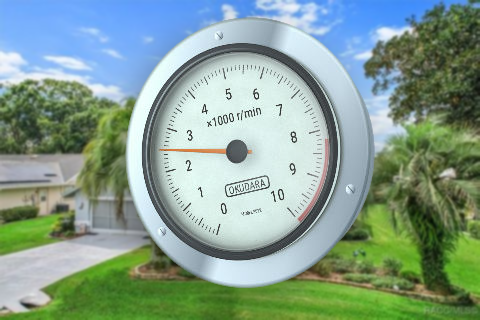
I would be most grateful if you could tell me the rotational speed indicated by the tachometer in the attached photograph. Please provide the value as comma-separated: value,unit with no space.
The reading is 2500,rpm
